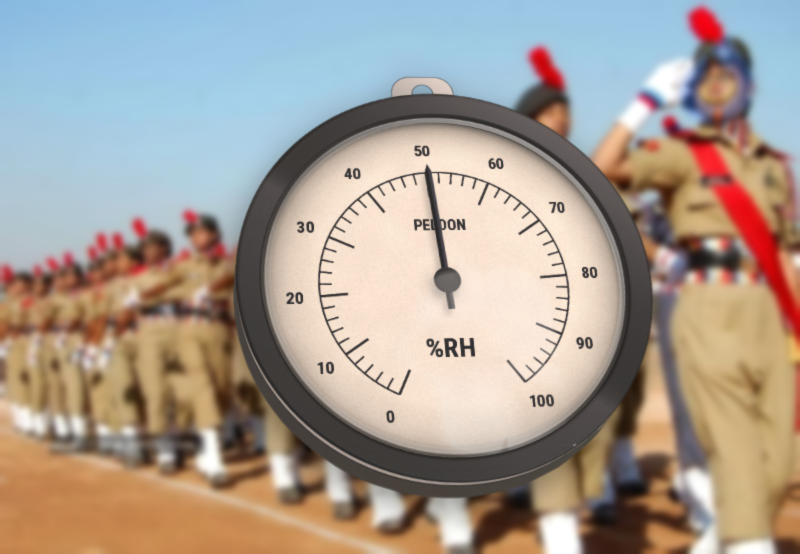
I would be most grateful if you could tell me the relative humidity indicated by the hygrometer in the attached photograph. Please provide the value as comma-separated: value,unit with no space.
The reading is 50,%
